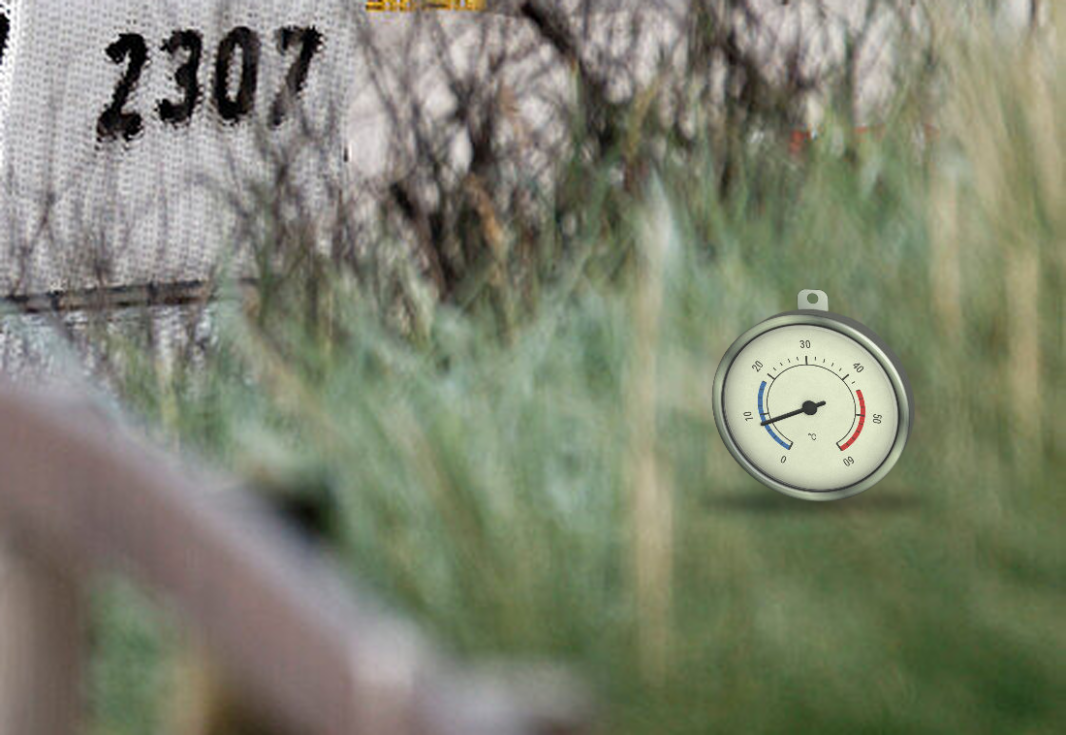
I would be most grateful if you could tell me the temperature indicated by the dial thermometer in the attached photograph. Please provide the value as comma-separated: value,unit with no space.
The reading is 8,°C
